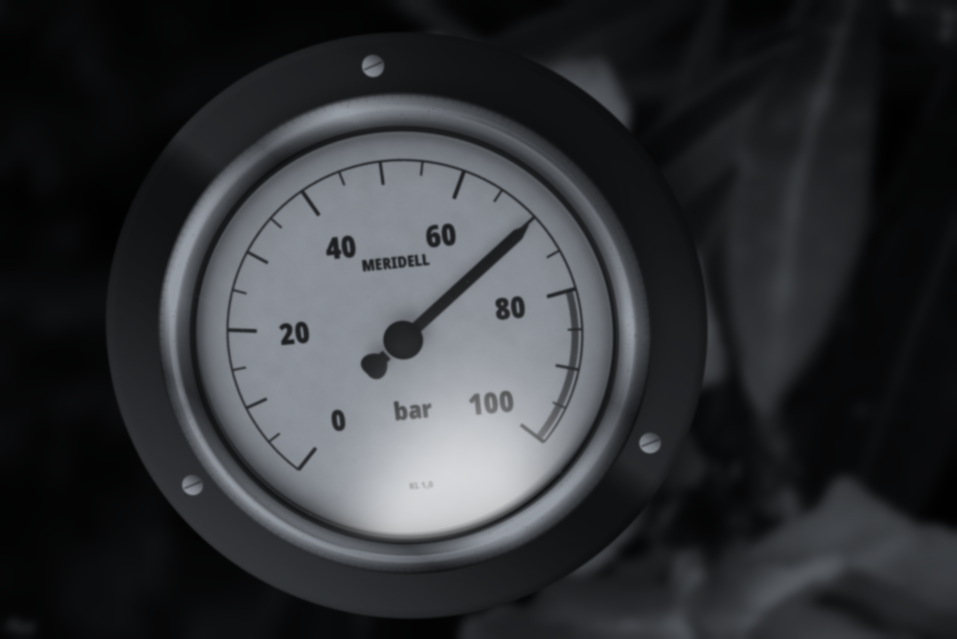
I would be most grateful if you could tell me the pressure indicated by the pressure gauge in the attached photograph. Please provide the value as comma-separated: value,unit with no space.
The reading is 70,bar
